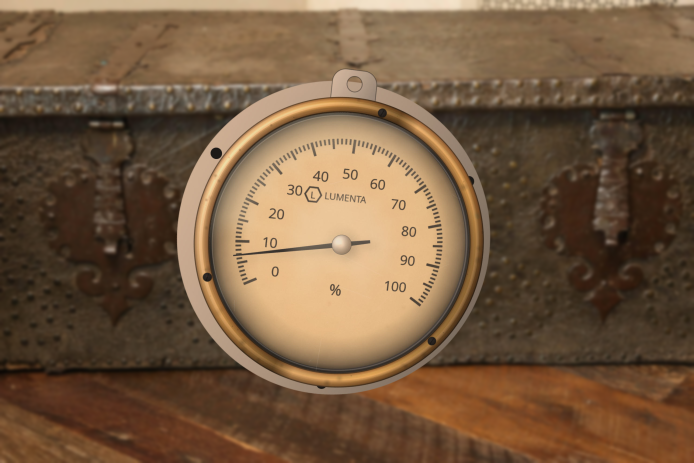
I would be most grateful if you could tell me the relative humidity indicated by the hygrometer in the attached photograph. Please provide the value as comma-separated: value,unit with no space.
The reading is 7,%
